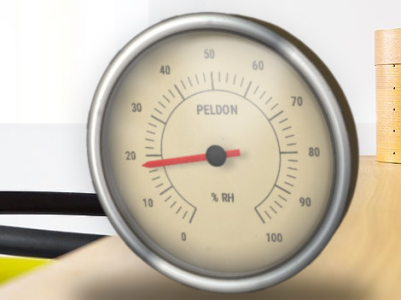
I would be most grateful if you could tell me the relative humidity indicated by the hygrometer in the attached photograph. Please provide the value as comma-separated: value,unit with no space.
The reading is 18,%
